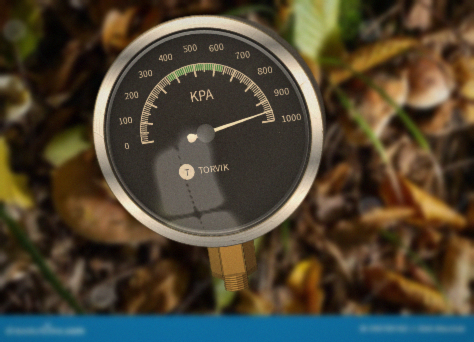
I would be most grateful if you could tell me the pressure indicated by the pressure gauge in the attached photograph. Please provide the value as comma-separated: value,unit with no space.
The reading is 950,kPa
